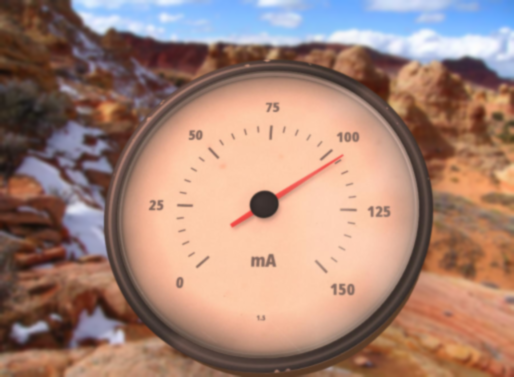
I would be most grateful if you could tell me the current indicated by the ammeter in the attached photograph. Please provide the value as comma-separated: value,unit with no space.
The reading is 105,mA
